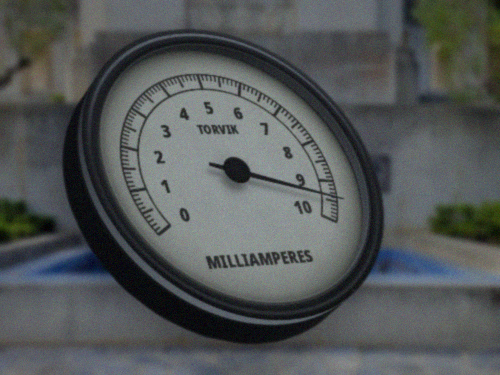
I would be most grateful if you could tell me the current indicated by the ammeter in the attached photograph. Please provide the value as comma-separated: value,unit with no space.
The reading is 9.5,mA
